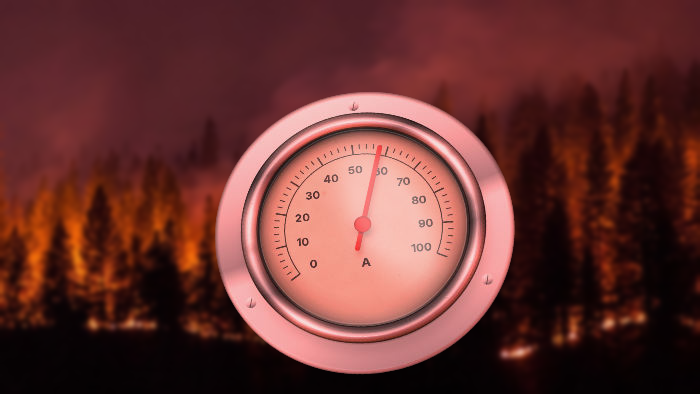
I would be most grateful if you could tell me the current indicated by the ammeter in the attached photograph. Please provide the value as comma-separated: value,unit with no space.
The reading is 58,A
